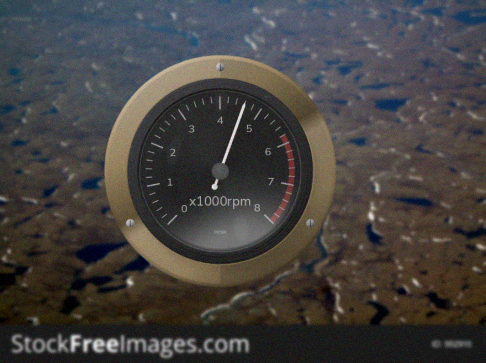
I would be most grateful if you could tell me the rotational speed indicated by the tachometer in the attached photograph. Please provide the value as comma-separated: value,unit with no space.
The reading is 4600,rpm
